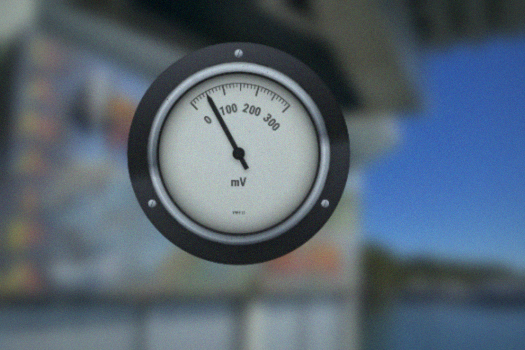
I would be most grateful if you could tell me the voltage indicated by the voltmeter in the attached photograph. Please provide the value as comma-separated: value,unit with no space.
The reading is 50,mV
